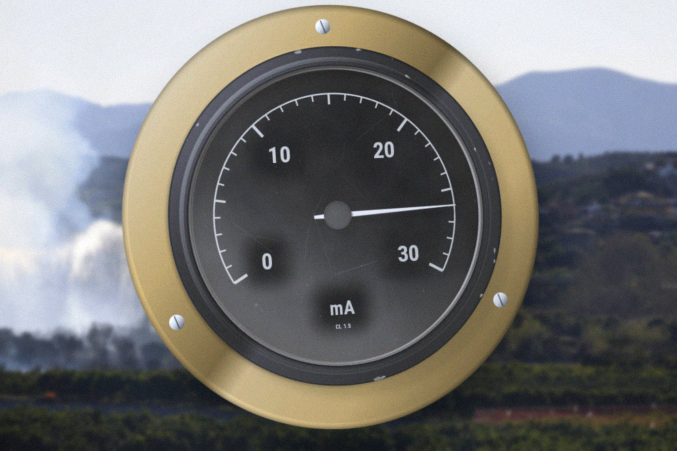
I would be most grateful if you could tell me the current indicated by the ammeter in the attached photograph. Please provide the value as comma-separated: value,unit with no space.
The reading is 26,mA
